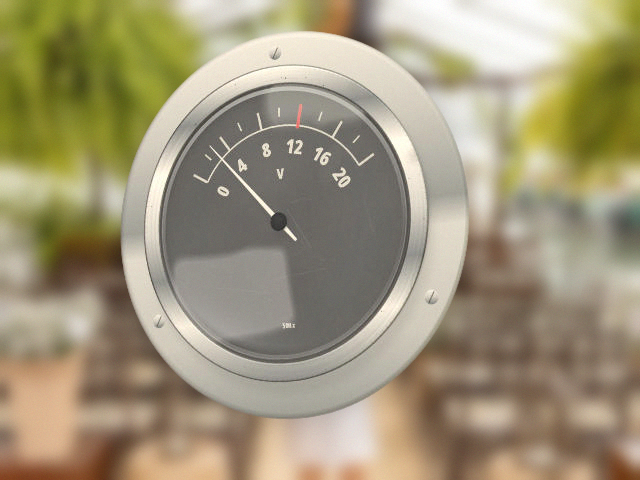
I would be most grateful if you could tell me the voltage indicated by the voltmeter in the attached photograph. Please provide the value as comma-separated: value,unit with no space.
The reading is 3,V
